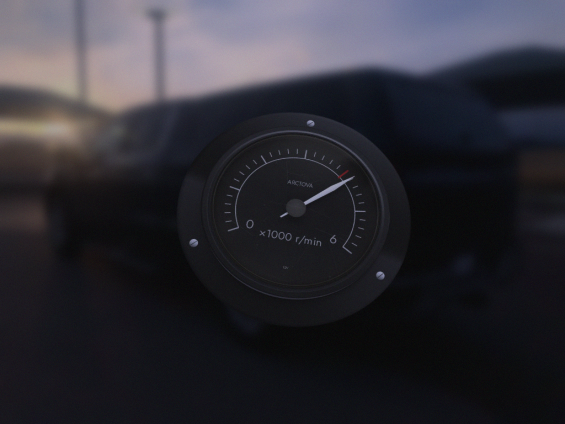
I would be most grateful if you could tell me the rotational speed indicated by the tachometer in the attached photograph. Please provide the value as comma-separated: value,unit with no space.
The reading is 4200,rpm
